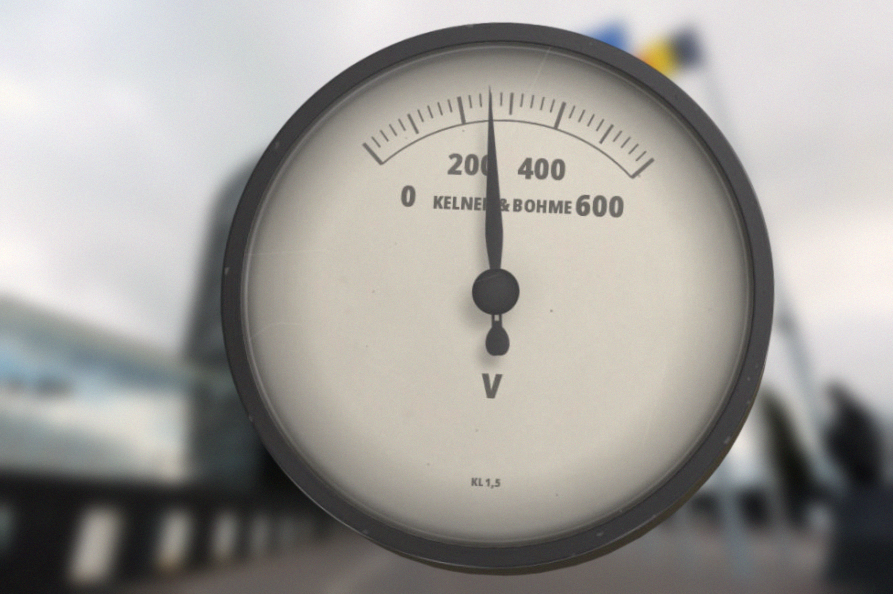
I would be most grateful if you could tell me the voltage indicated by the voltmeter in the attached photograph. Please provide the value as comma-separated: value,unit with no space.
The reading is 260,V
